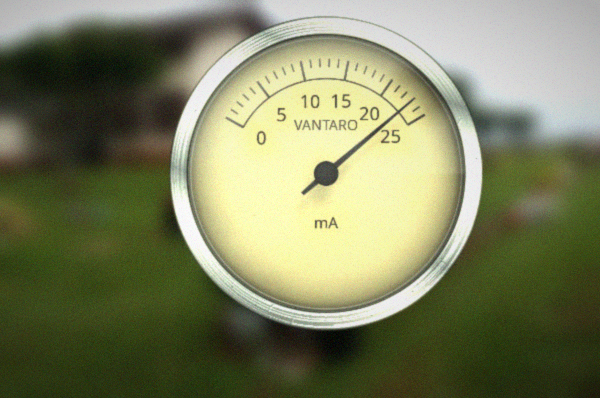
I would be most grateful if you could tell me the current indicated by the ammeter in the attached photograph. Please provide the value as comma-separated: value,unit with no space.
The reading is 23,mA
